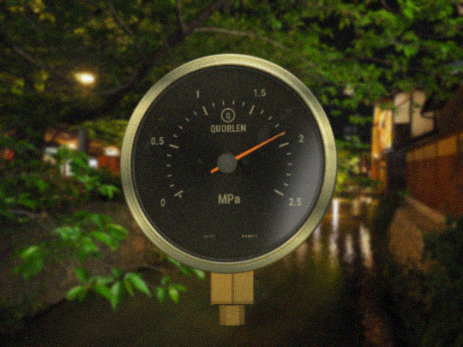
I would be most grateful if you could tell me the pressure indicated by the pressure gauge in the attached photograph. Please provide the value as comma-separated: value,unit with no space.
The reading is 1.9,MPa
